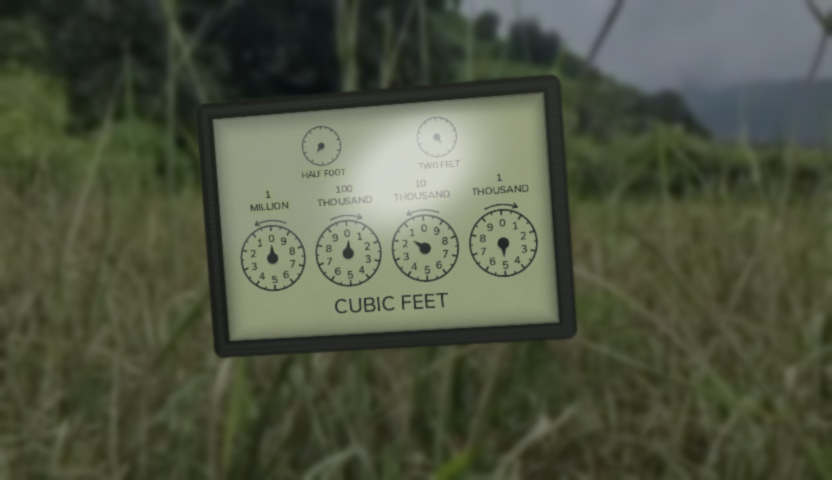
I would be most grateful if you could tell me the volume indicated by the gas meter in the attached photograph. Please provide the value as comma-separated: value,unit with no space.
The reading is 1500,ft³
